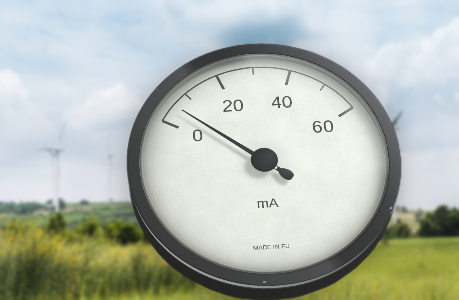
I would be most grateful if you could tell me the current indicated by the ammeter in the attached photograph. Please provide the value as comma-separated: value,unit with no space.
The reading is 5,mA
